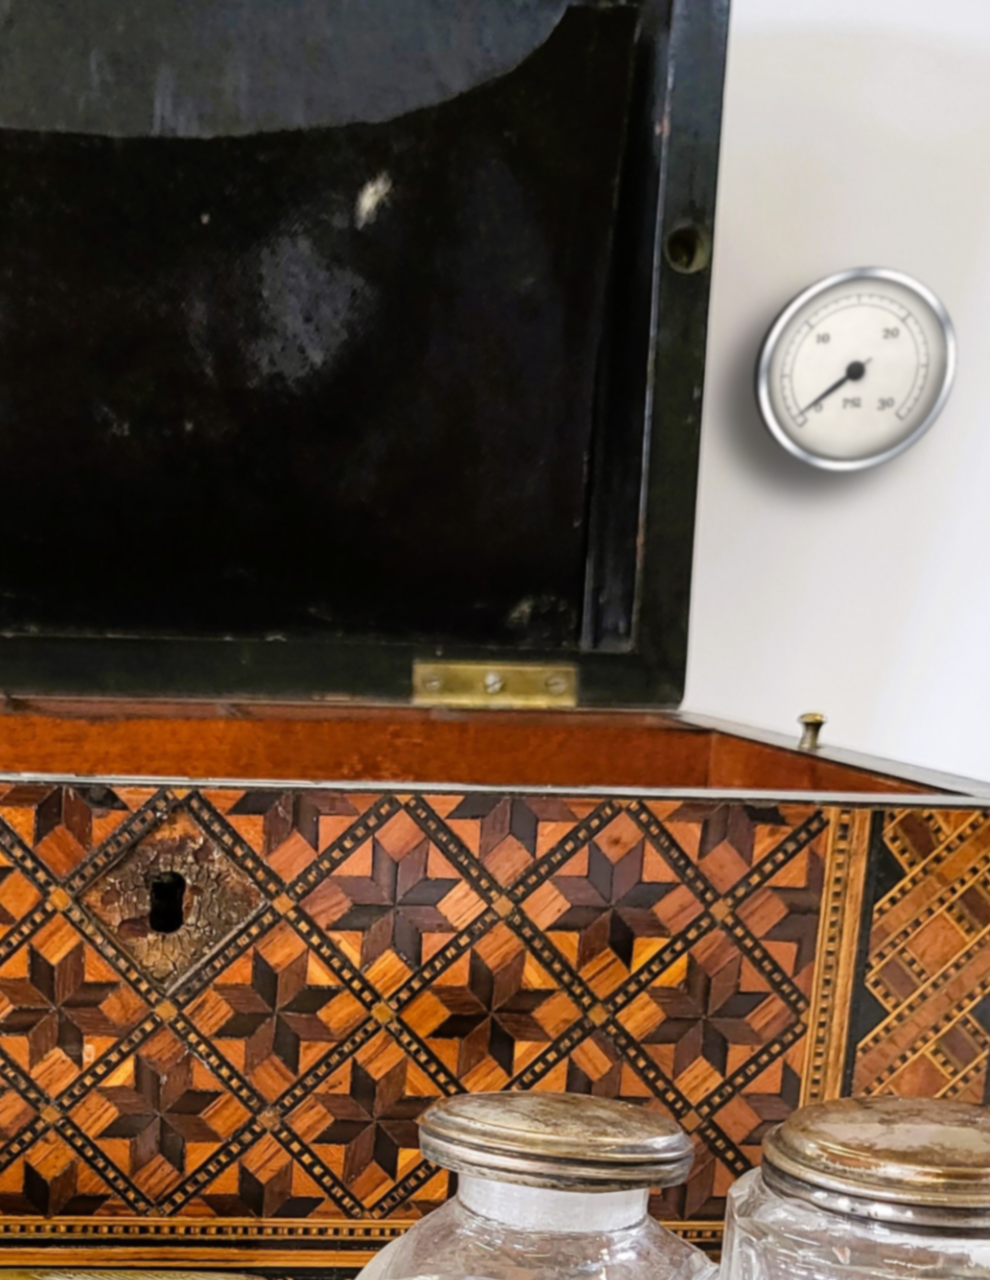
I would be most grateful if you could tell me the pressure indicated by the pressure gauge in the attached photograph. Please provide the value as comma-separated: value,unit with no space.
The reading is 1,psi
